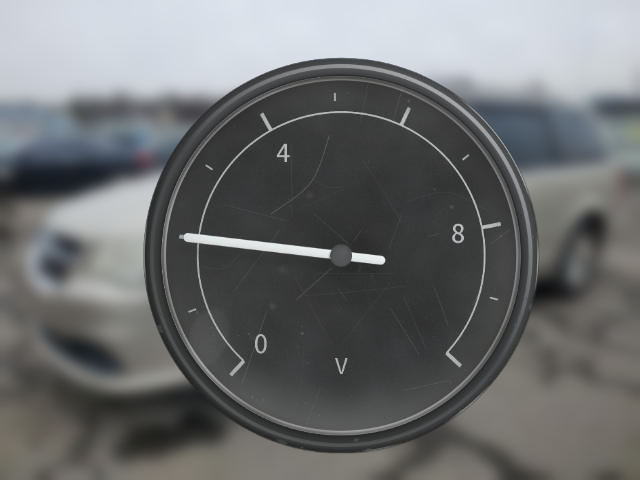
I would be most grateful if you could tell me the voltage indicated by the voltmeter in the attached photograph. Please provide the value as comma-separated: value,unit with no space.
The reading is 2,V
